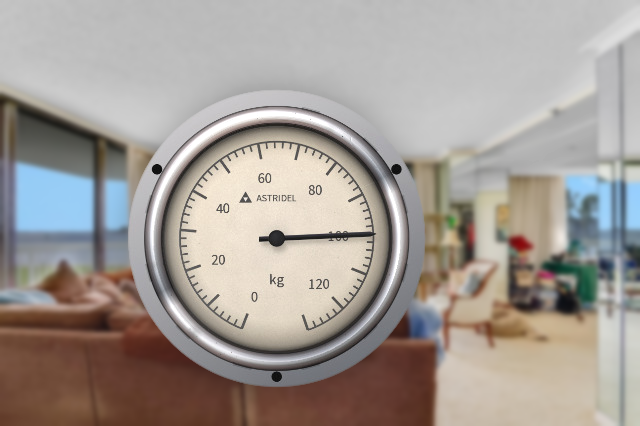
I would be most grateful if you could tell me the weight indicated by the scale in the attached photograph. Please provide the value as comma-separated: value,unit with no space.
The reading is 100,kg
